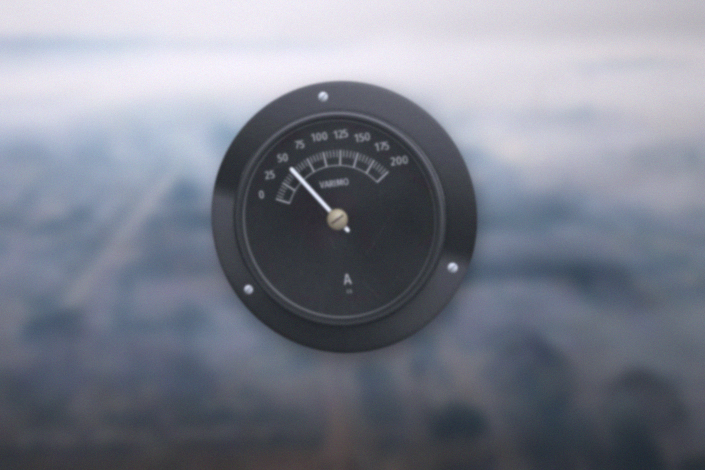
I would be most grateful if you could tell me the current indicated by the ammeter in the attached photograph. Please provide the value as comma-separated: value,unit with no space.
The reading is 50,A
